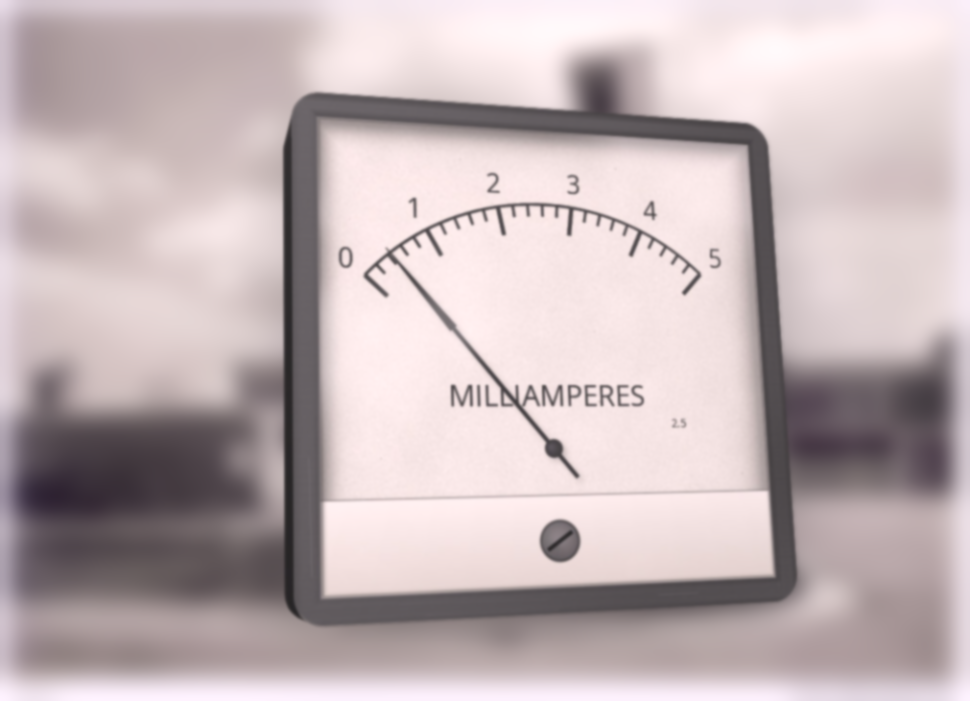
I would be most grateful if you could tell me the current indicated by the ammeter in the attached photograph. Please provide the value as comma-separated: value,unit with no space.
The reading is 0.4,mA
